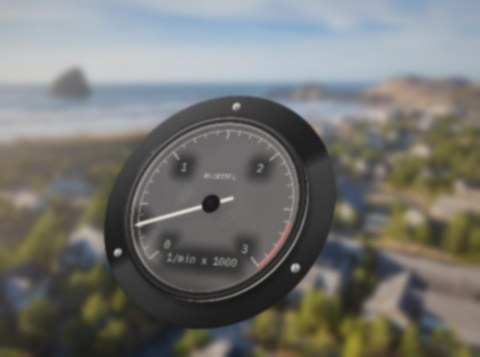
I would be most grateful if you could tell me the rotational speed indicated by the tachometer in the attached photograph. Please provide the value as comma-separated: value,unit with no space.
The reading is 300,rpm
